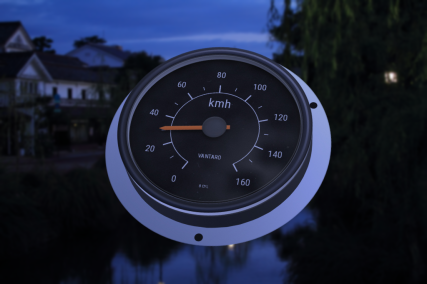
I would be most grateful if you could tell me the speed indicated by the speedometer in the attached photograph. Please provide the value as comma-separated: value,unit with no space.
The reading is 30,km/h
